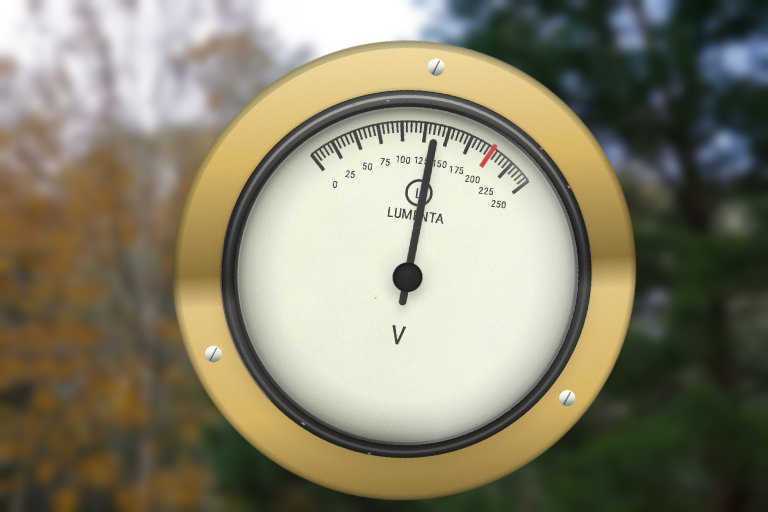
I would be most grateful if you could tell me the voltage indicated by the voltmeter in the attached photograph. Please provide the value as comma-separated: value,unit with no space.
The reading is 135,V
